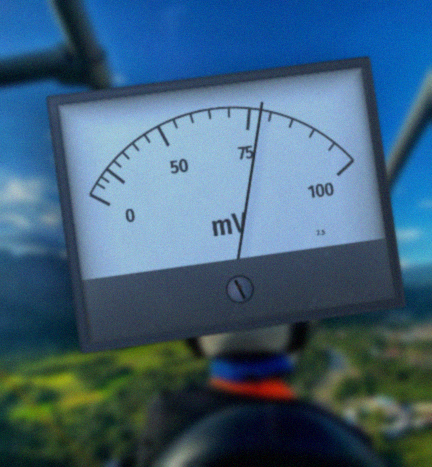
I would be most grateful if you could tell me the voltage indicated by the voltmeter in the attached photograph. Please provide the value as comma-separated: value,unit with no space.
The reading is 77.5,mV
